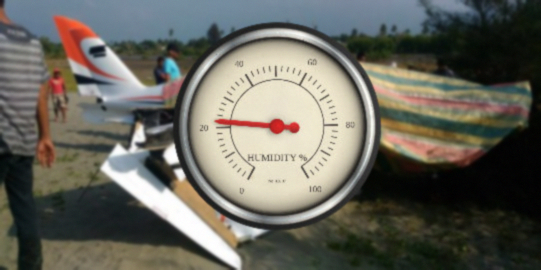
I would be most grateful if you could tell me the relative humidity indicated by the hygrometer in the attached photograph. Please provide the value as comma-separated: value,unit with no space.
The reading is 22,%
